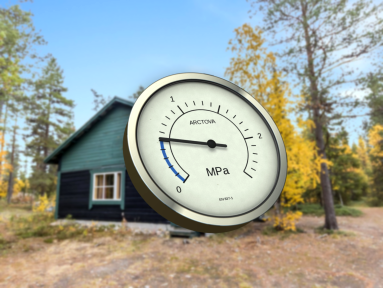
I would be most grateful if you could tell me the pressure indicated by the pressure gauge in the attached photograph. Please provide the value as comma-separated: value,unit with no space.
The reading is 0.5,MPa
